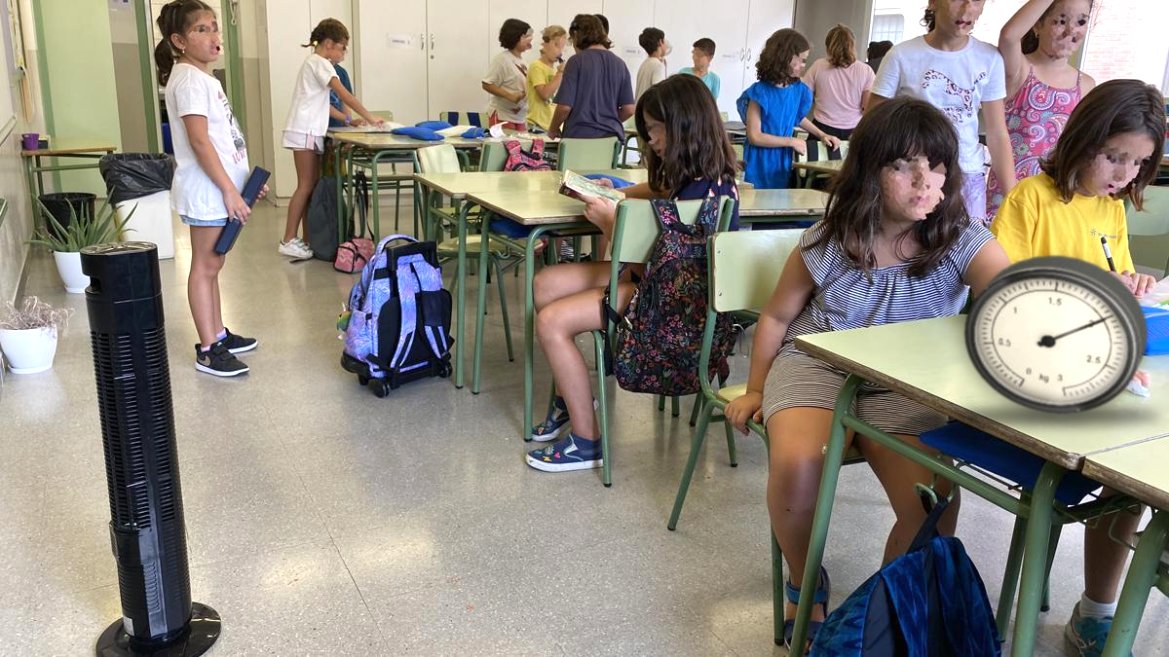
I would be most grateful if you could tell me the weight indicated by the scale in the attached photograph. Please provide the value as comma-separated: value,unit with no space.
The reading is 2,kg
